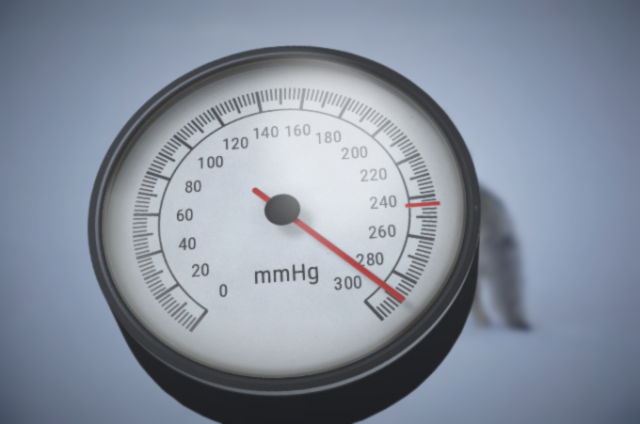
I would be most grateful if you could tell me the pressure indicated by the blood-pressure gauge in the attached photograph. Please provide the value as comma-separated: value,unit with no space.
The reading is 290,mmHg
